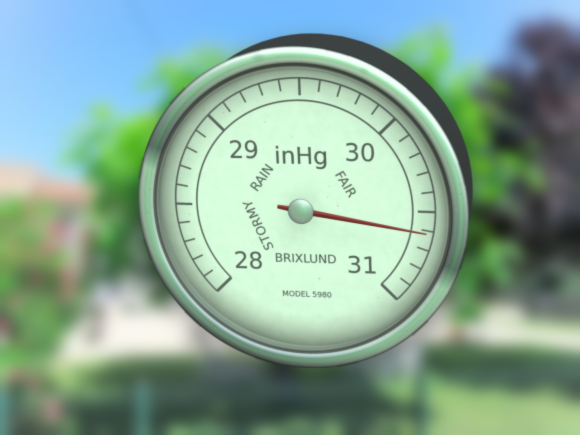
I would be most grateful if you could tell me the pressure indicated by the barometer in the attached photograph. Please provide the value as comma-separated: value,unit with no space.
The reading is 30.6,inHg
